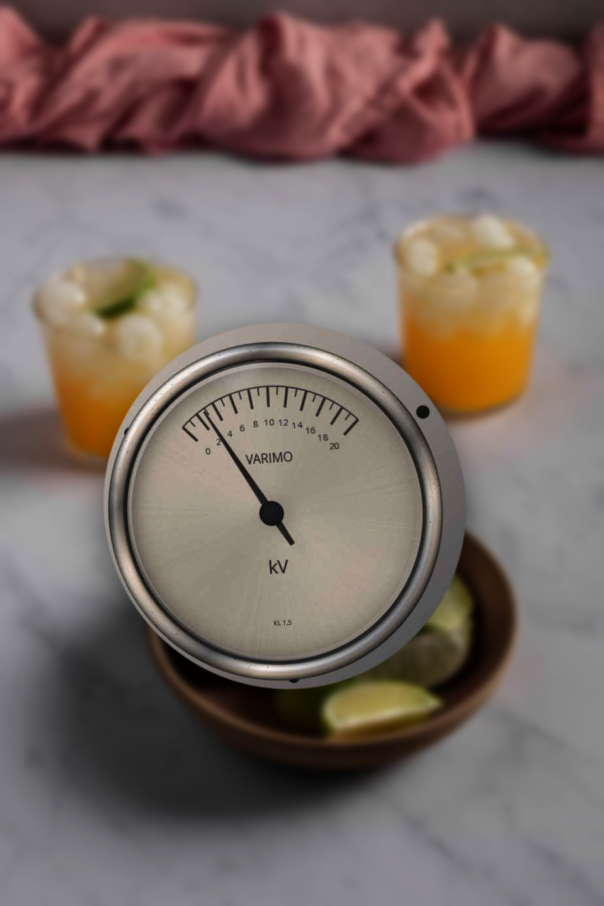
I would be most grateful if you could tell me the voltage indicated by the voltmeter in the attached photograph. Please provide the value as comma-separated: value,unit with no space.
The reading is 3,kV
